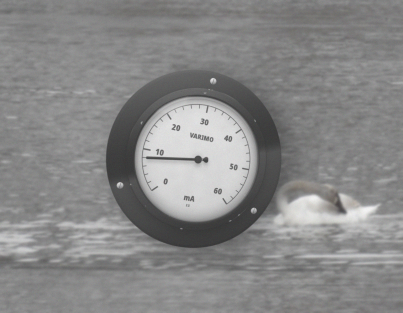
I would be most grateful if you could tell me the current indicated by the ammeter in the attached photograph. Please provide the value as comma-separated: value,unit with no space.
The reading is 8,mA
